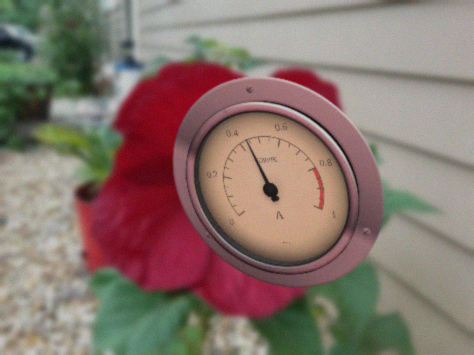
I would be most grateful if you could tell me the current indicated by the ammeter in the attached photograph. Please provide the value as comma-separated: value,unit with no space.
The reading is 0.45,A
